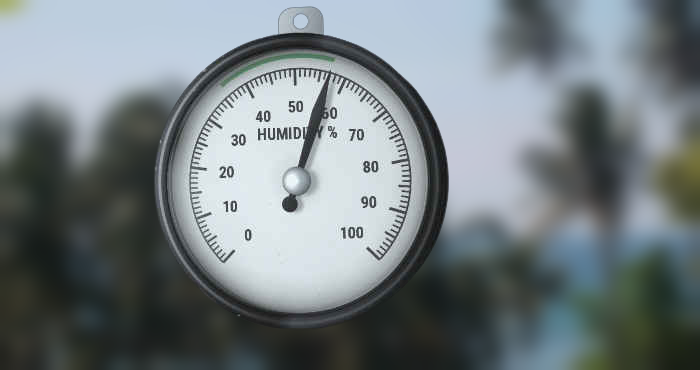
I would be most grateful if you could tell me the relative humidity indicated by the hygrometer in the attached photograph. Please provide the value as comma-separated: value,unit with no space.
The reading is 57,%
